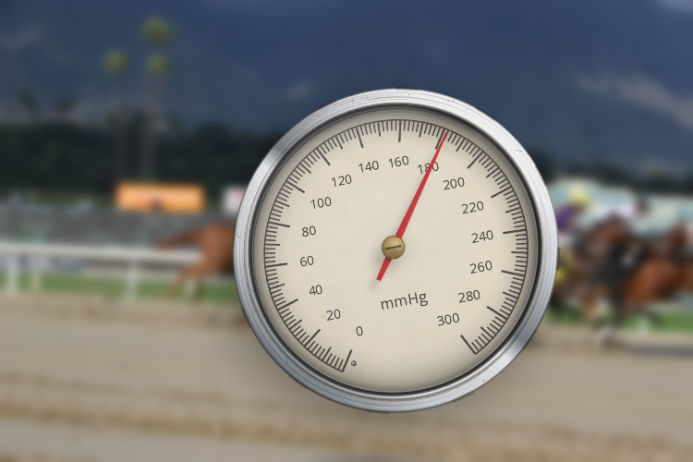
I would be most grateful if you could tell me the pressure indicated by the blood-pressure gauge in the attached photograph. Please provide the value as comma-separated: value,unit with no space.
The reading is 182,mmHg
